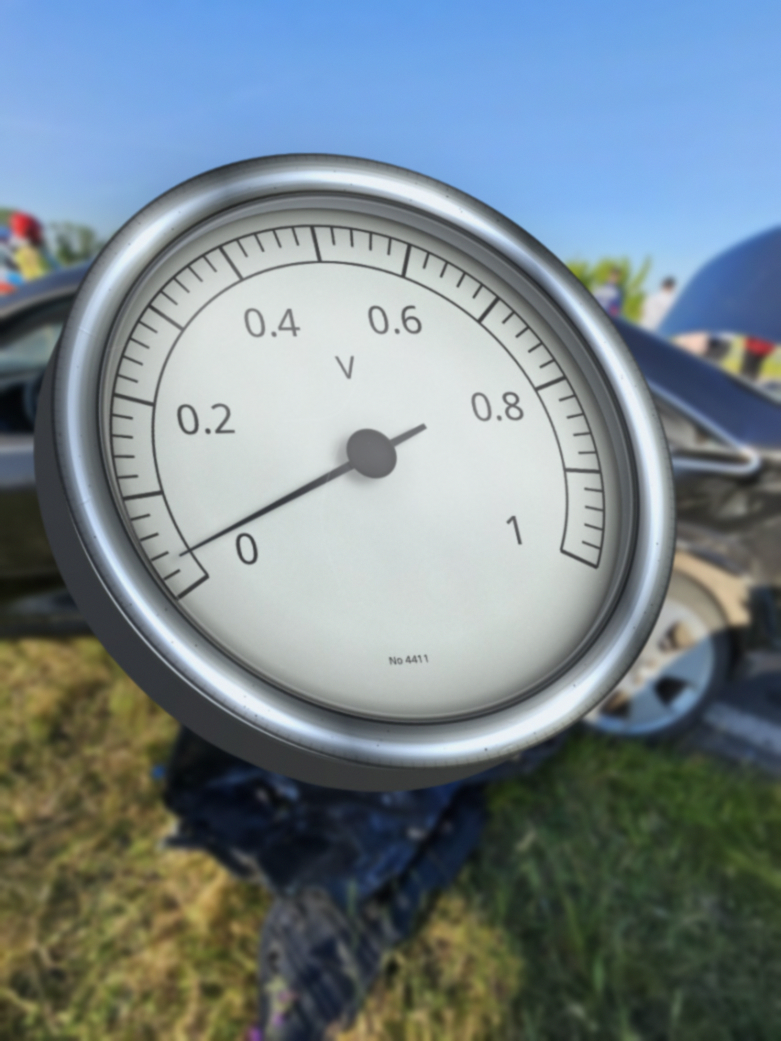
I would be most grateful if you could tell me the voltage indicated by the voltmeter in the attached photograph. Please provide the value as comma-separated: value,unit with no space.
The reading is 0.03,V
